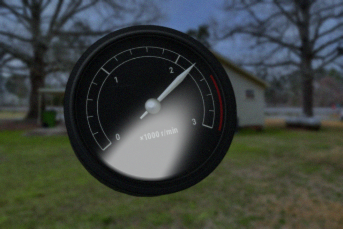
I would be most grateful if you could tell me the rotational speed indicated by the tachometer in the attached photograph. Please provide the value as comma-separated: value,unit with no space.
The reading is 2200,rpm
